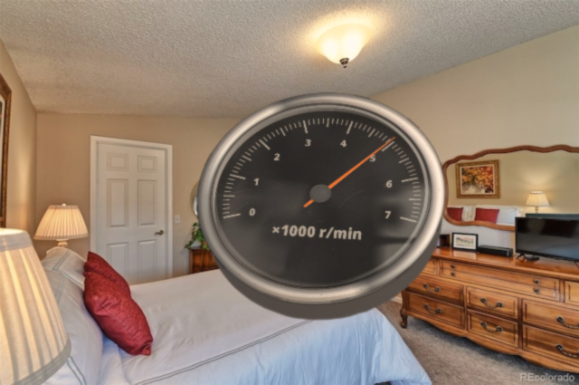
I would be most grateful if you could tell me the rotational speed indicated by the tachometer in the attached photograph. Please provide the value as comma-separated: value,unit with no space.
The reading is 5000,rpm
